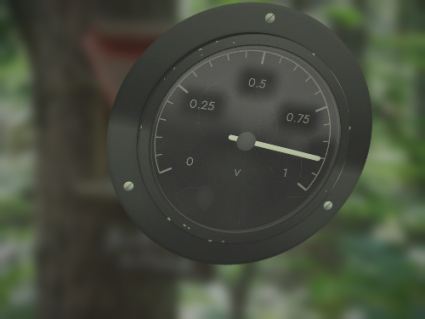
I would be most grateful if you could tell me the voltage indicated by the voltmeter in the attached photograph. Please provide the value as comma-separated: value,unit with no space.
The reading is 0.9,V
